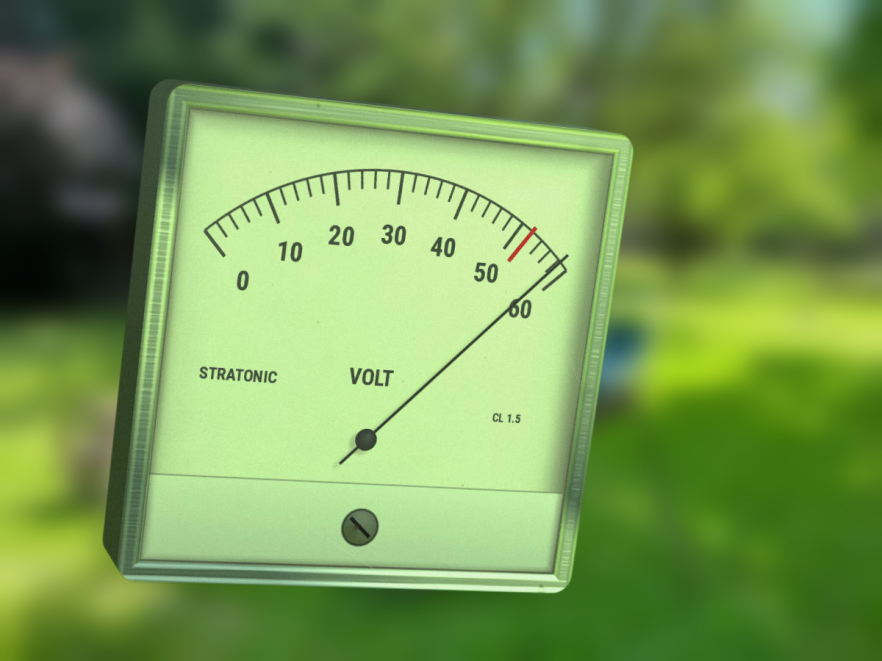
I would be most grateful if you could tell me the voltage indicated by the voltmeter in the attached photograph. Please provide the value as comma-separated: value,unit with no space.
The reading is 58,V
